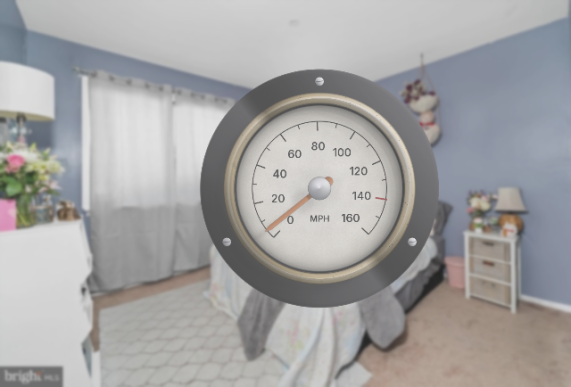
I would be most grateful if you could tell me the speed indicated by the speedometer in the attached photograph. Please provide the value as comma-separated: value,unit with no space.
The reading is 5,mph
